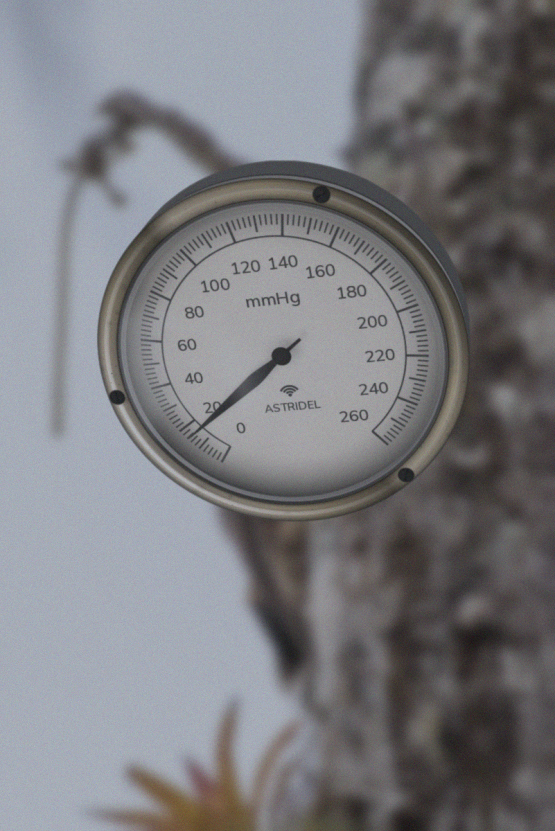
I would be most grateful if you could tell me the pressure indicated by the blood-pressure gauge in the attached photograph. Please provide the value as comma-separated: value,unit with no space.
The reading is 16,mmHg
